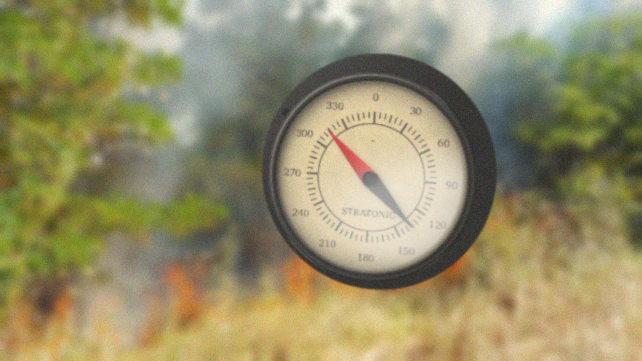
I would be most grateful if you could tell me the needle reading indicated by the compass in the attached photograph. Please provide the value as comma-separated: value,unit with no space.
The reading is 315,°
